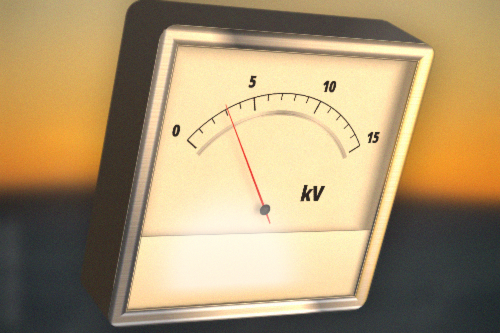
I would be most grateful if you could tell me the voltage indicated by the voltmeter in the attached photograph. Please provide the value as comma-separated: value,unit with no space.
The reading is 3,kV
